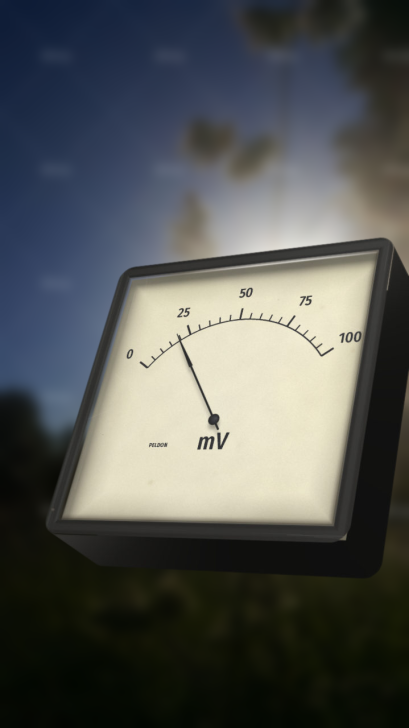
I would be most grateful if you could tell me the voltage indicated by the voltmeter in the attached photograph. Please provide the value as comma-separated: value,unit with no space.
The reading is 20,mV
